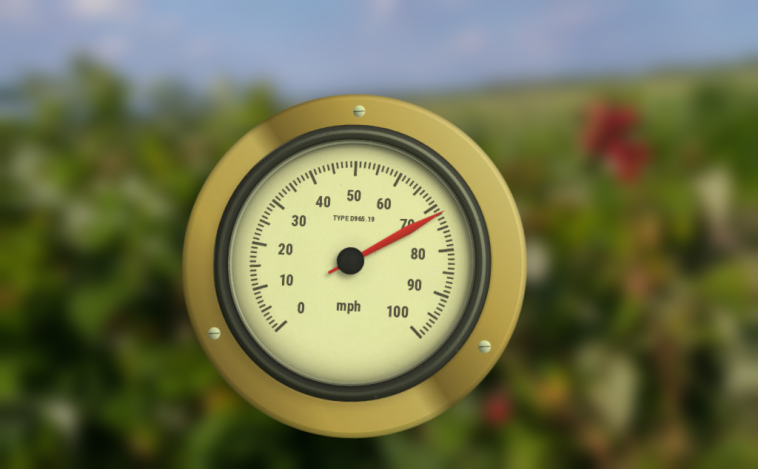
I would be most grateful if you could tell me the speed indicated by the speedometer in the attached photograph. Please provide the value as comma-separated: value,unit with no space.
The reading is 72,mph
